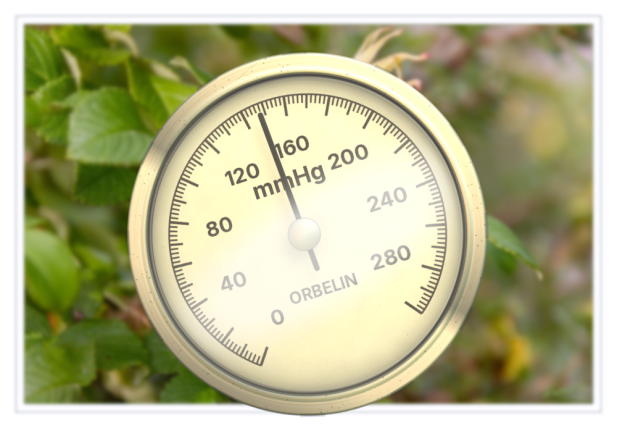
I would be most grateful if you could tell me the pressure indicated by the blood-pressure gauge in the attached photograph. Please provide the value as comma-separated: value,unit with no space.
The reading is 148,mmHg
